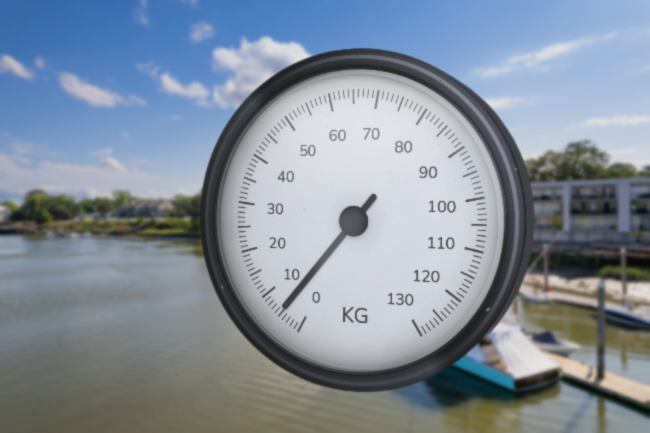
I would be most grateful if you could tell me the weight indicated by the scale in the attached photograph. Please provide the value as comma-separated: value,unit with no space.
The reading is 5,kg
